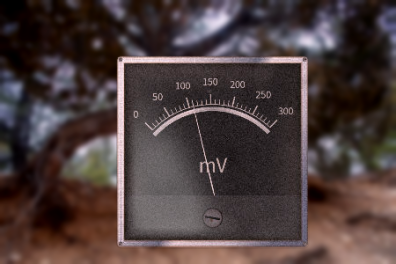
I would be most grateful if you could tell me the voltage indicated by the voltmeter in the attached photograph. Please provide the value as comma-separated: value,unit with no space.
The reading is 110,mV
